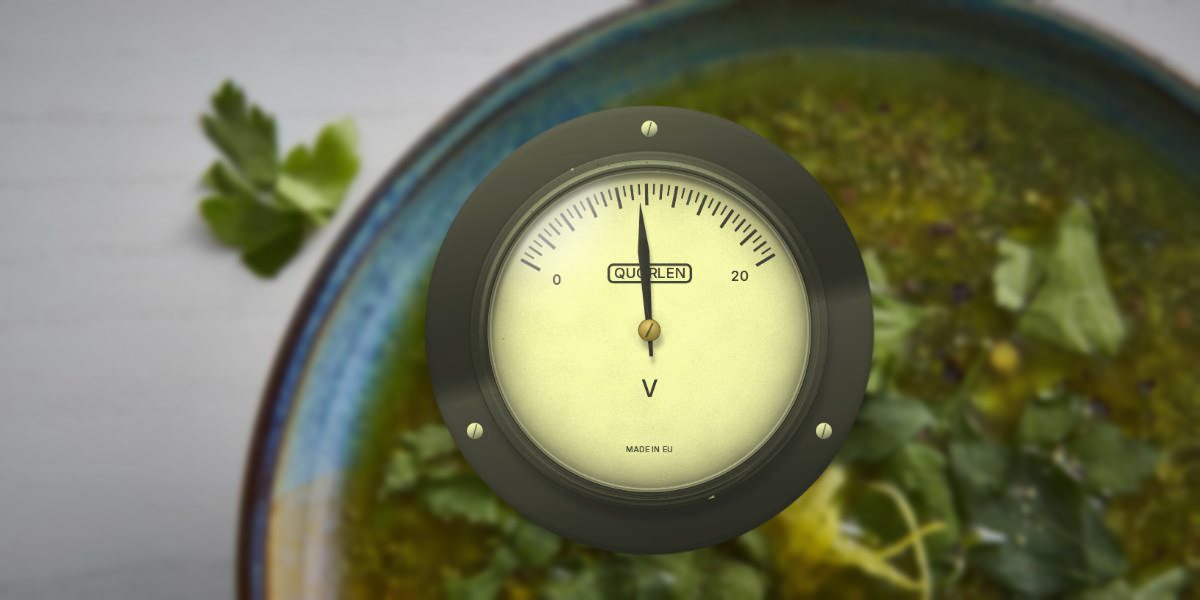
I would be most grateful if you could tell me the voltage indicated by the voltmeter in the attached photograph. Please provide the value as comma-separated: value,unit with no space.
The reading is 9.5,V
